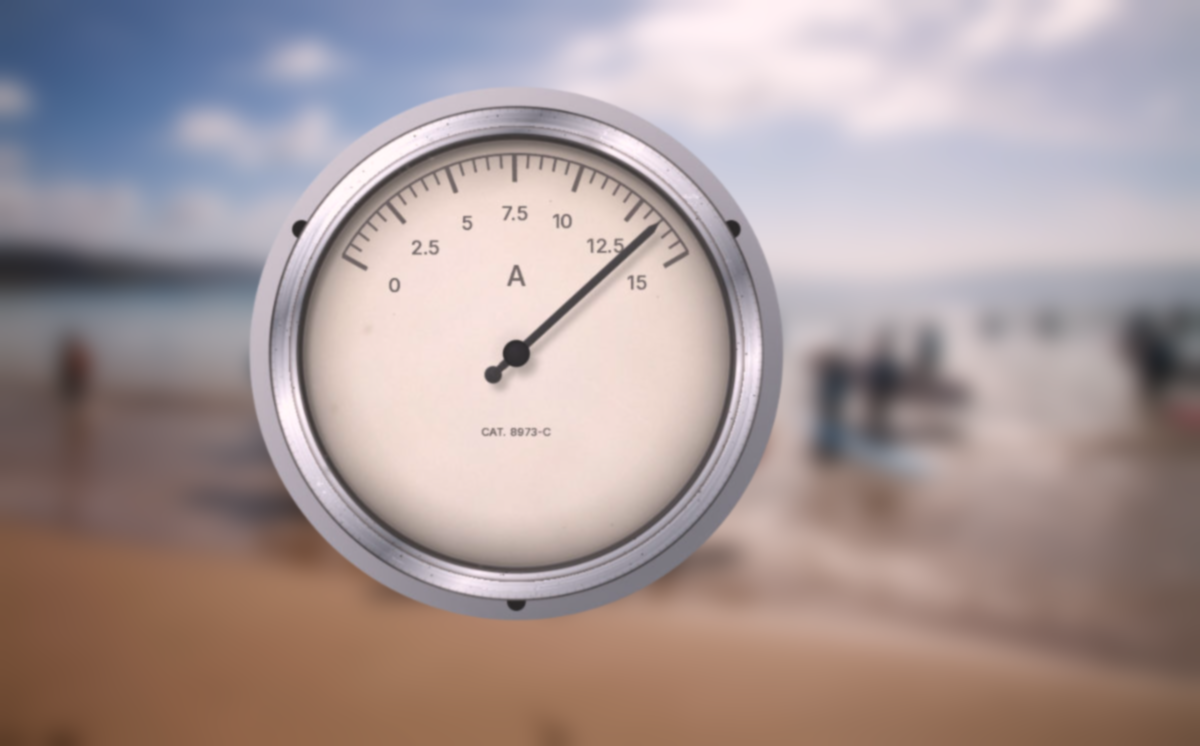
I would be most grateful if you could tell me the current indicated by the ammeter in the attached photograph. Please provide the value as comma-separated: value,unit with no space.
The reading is 13.5,A
